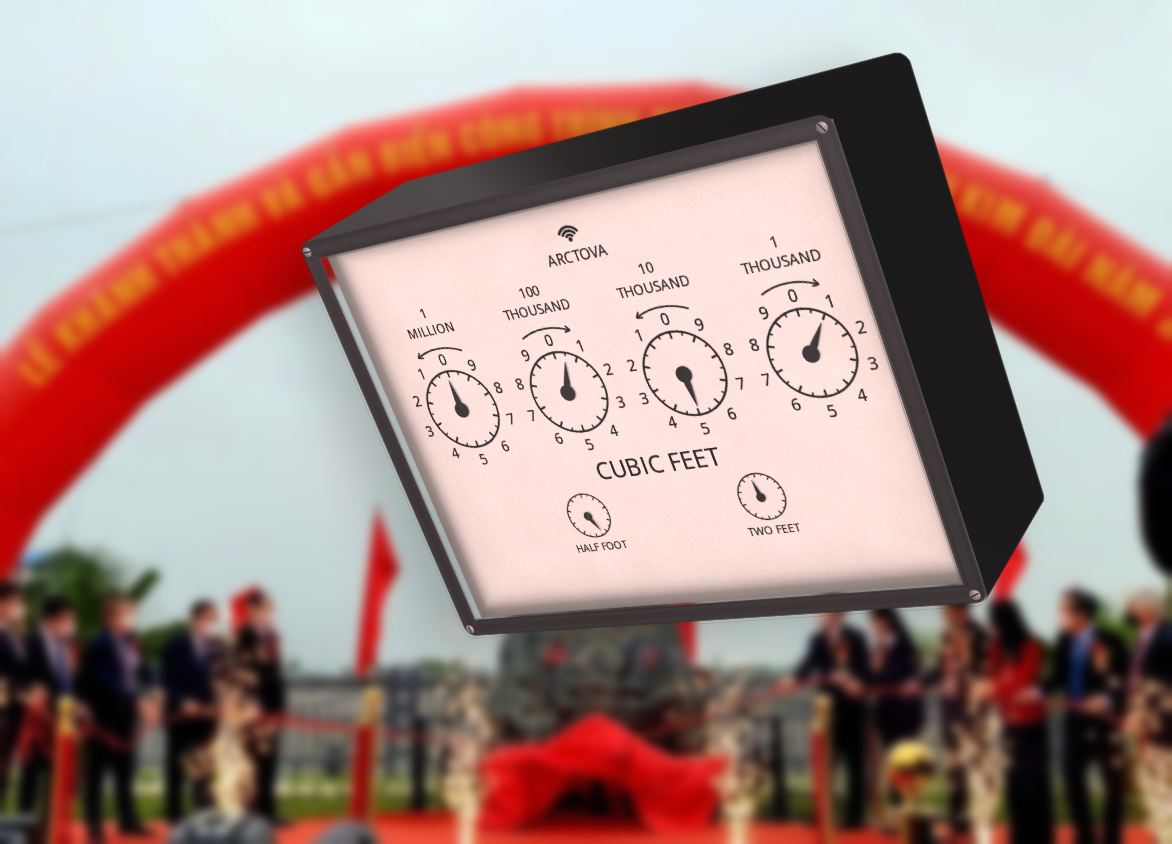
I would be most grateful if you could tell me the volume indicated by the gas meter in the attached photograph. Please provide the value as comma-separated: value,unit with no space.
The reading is 5100,ft³
